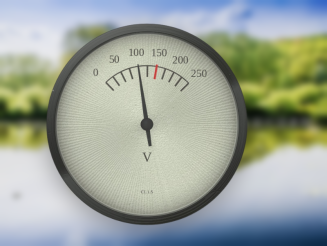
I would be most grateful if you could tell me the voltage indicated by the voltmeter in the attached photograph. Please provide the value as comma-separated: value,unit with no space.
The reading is 100,V
